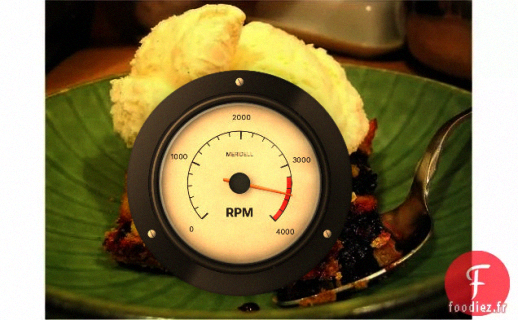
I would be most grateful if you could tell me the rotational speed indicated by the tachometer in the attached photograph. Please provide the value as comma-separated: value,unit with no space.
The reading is 3500,rpm
